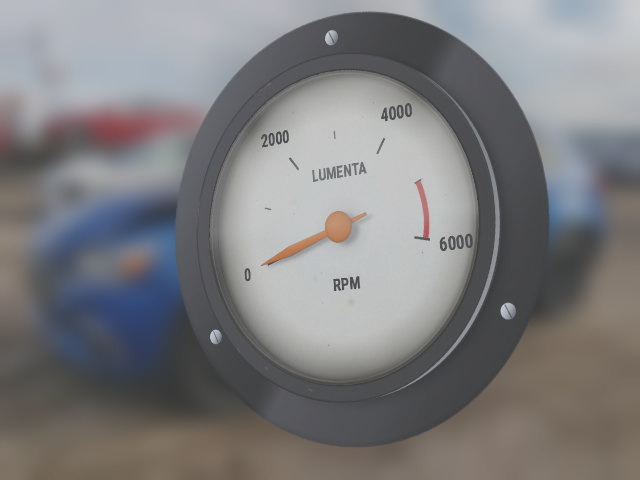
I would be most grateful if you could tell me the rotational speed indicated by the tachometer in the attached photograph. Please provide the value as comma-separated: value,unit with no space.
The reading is 0,rpm
